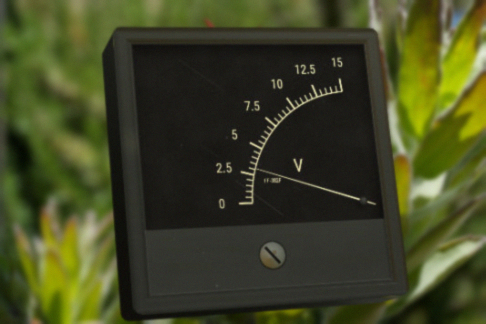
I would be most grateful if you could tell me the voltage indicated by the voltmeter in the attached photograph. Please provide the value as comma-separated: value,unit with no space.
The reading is 3,V
